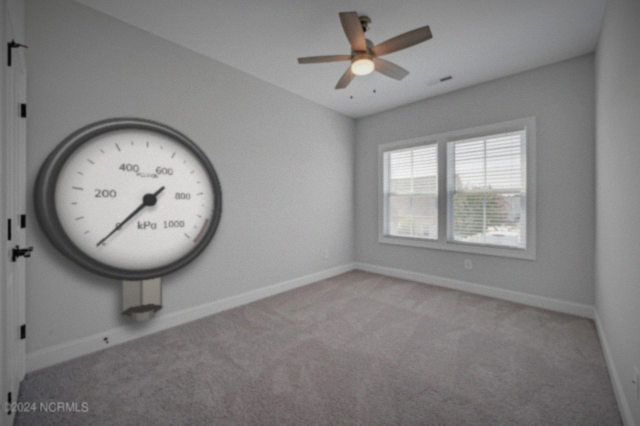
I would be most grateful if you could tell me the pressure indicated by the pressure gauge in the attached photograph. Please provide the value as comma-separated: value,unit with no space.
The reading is 0,kPa
